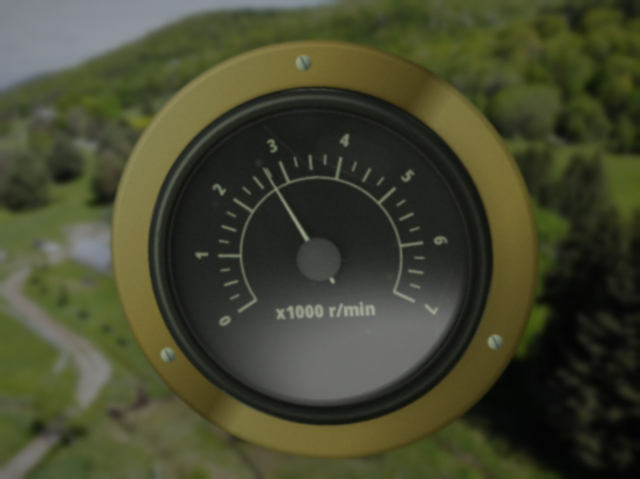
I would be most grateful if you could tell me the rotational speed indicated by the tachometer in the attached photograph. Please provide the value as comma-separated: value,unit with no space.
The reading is 2750,rpm
